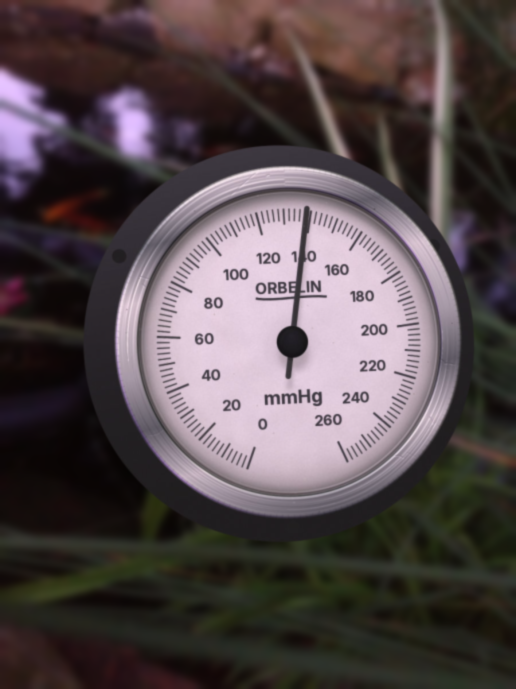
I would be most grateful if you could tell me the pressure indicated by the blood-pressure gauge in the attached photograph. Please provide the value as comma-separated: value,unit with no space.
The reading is 138,mmHg
